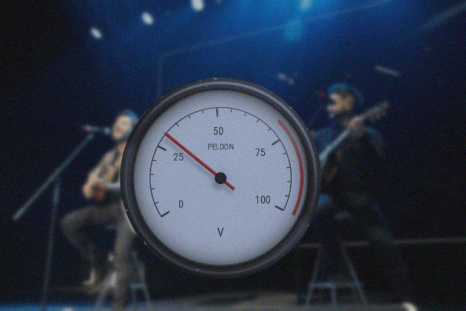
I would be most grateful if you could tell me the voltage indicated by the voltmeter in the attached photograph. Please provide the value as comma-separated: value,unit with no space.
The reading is 30,V
